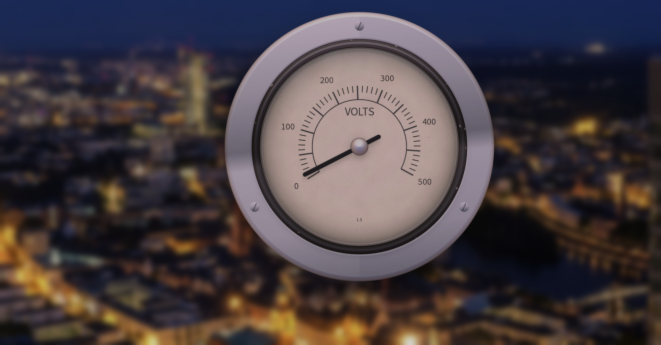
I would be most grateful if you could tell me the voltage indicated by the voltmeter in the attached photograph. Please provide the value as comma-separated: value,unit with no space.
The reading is 10,V
